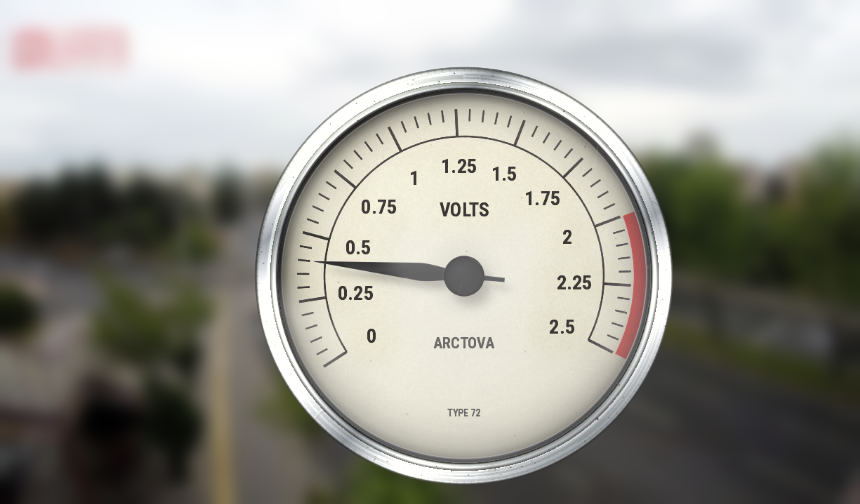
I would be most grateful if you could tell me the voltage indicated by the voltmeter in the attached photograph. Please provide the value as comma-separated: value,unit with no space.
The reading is 0.4,V
